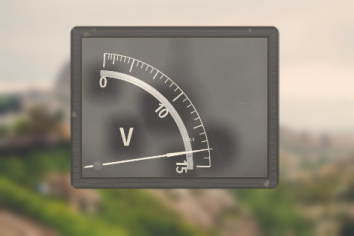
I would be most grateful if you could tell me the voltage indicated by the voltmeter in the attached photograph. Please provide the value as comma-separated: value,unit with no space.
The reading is 14,V
